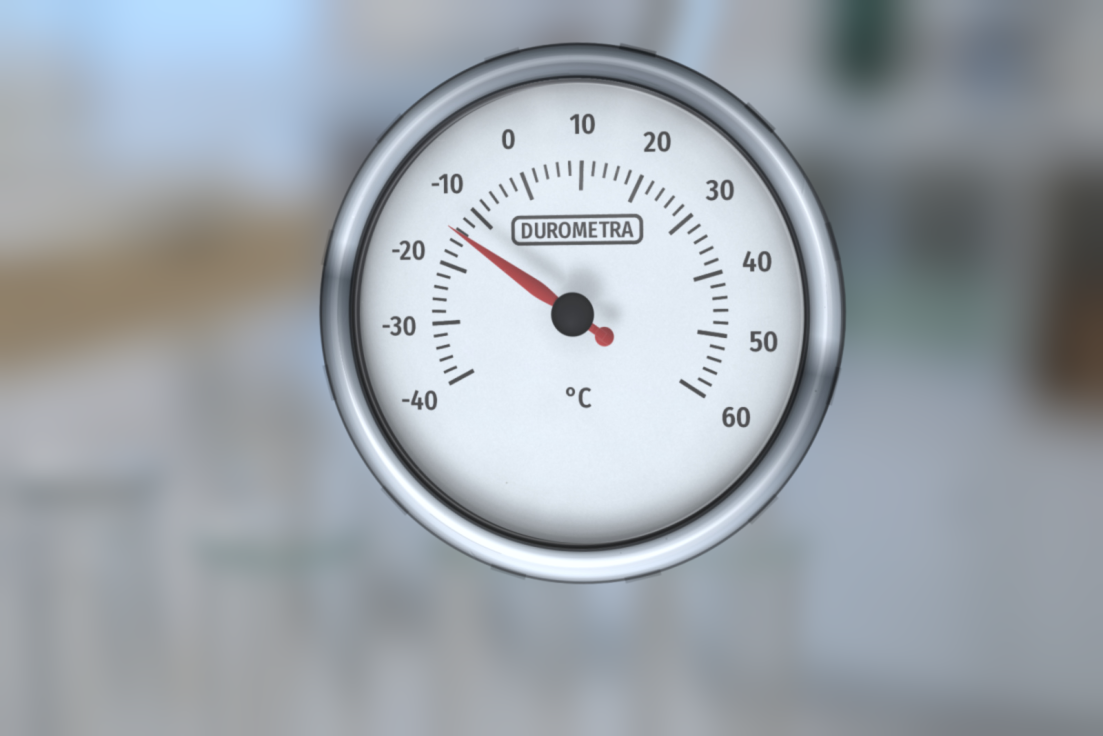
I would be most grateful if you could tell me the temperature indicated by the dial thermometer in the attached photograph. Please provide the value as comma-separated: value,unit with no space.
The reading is -14,°C
